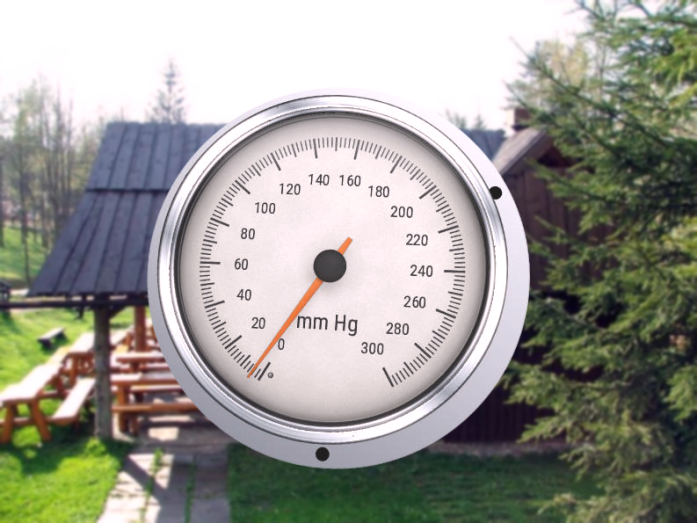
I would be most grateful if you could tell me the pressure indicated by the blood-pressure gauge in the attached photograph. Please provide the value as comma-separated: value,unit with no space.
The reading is 4,mmHg
